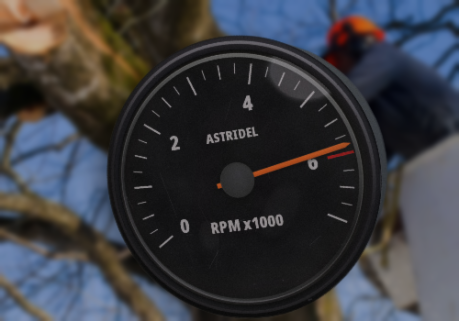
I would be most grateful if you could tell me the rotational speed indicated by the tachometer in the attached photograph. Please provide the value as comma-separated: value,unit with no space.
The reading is 5875,rpm
